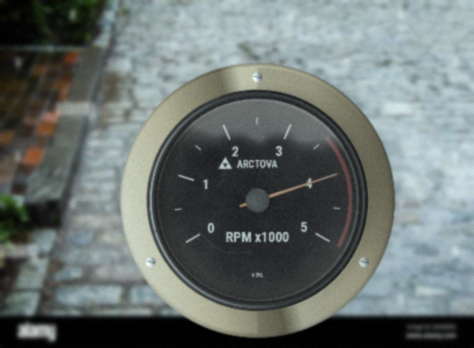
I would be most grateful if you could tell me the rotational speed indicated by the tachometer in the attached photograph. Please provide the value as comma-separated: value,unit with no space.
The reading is 4000,rpm
